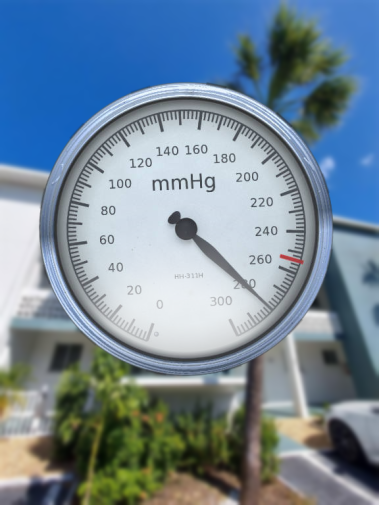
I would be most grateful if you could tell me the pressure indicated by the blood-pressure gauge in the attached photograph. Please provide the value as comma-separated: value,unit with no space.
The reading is 280,mmHg
